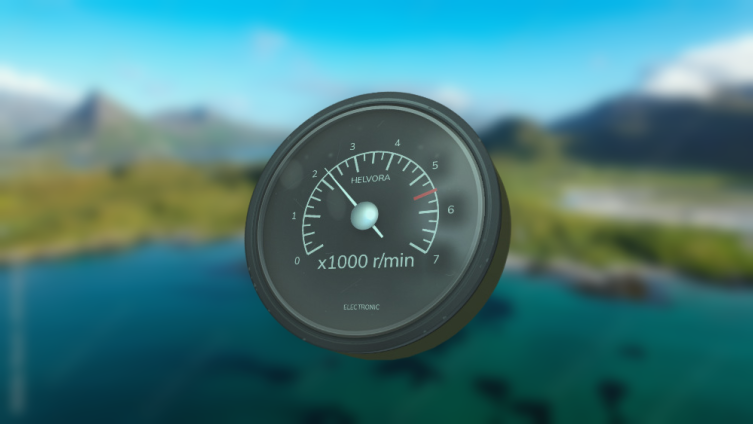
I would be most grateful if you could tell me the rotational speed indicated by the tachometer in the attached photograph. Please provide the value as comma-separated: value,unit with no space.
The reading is 2250,rpm
